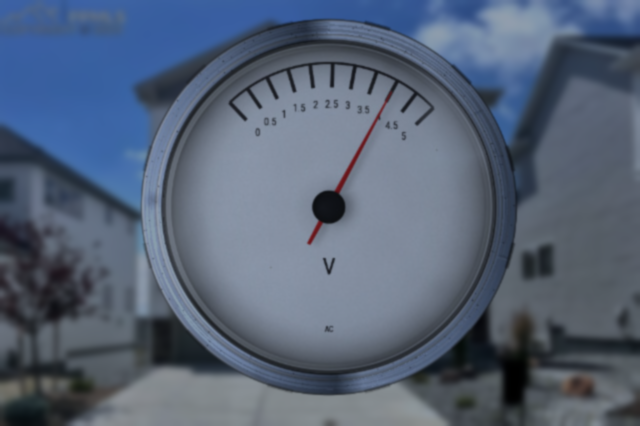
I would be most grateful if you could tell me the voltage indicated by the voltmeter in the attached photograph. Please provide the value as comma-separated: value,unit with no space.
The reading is 4,V
